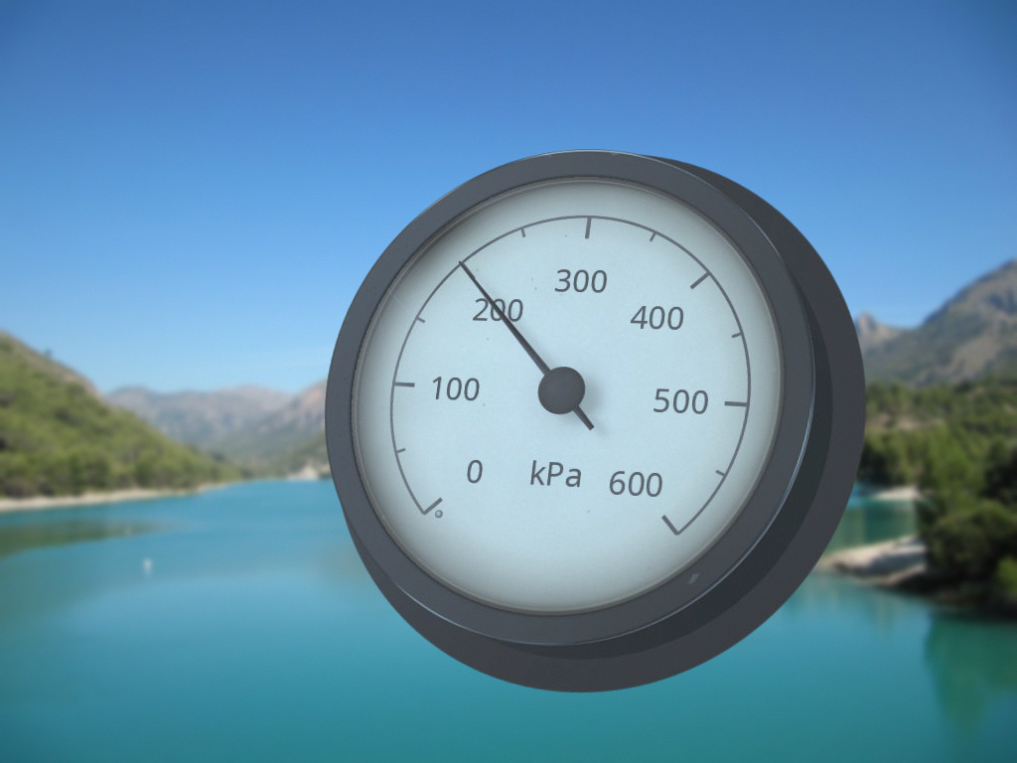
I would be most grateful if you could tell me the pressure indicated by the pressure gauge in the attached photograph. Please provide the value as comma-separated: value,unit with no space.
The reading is 200,kPa
